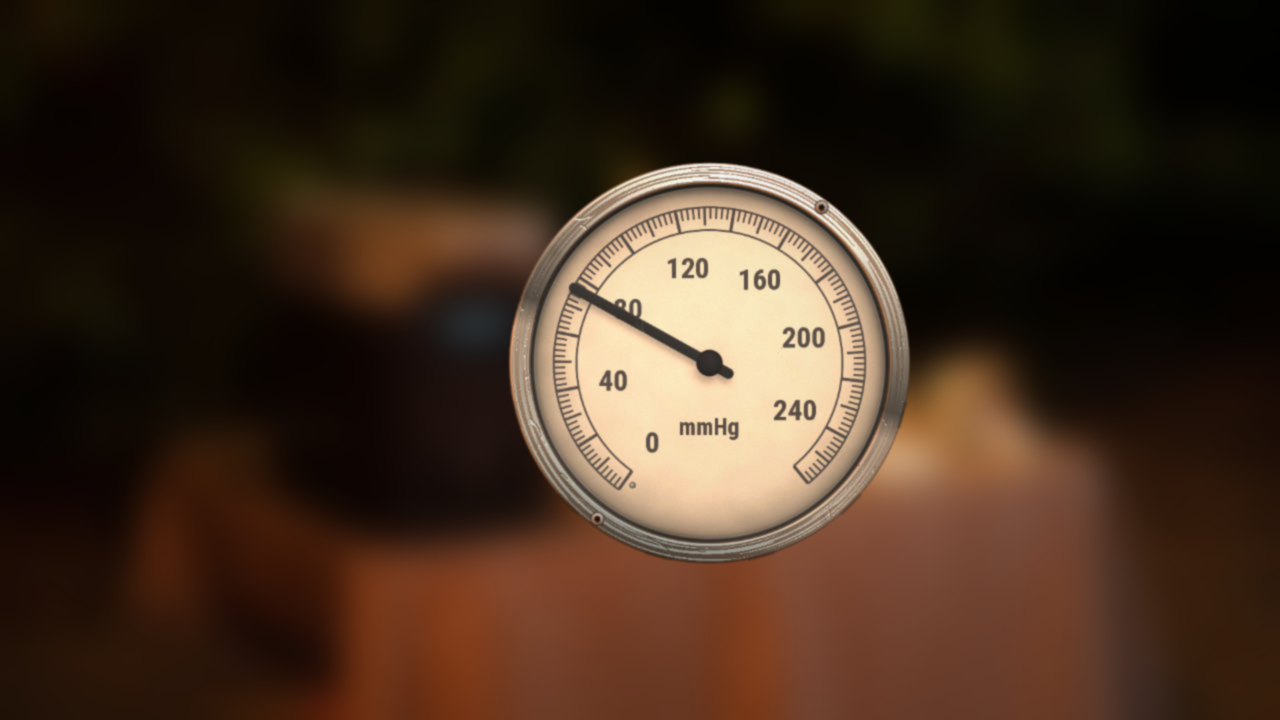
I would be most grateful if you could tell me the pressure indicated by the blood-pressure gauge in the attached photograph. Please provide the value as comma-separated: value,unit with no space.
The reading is 76,mmHg
